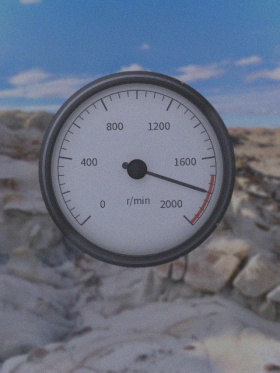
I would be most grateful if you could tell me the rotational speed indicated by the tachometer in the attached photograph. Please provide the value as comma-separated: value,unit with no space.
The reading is 1800,rpm
